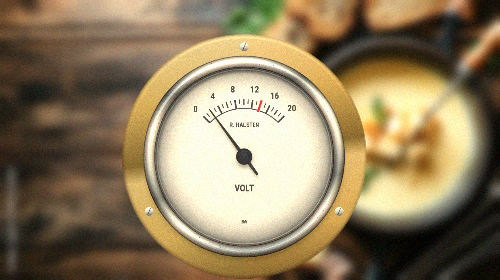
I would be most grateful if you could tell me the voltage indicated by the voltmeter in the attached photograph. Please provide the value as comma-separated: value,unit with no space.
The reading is 2,V
